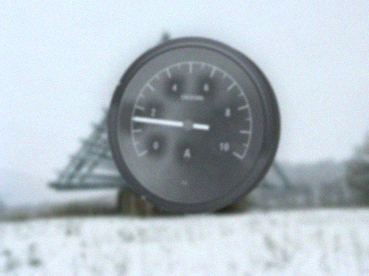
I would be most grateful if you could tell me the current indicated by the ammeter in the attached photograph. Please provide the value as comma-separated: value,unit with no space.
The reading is 1.5,A
